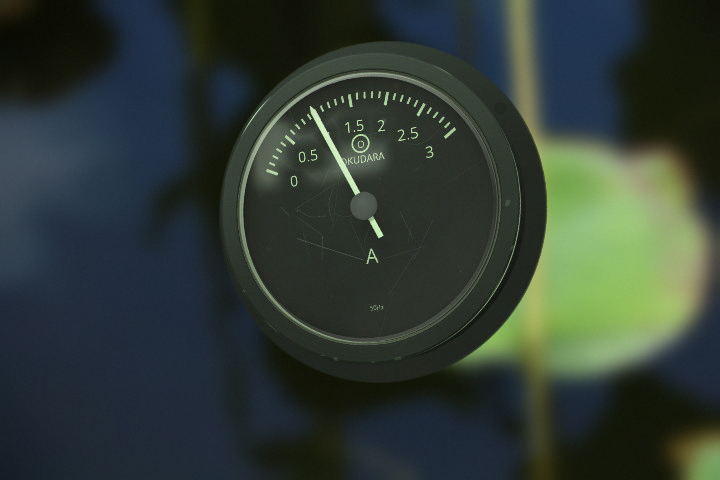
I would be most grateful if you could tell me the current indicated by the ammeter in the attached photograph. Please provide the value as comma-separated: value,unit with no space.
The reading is 1,A
